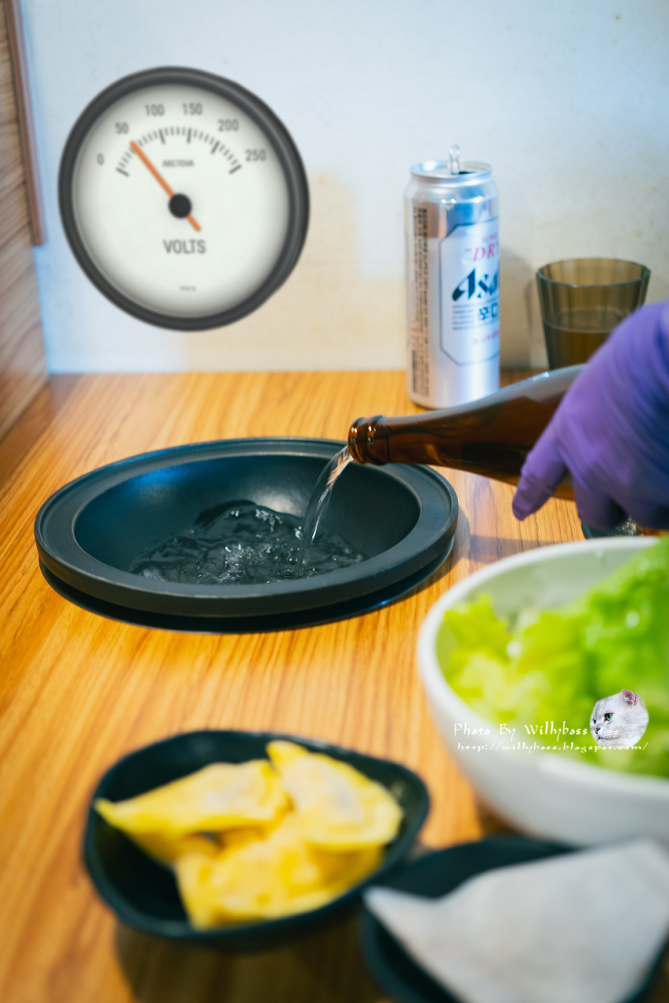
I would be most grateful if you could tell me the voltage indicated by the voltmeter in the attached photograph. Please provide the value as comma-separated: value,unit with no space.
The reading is 50,V
